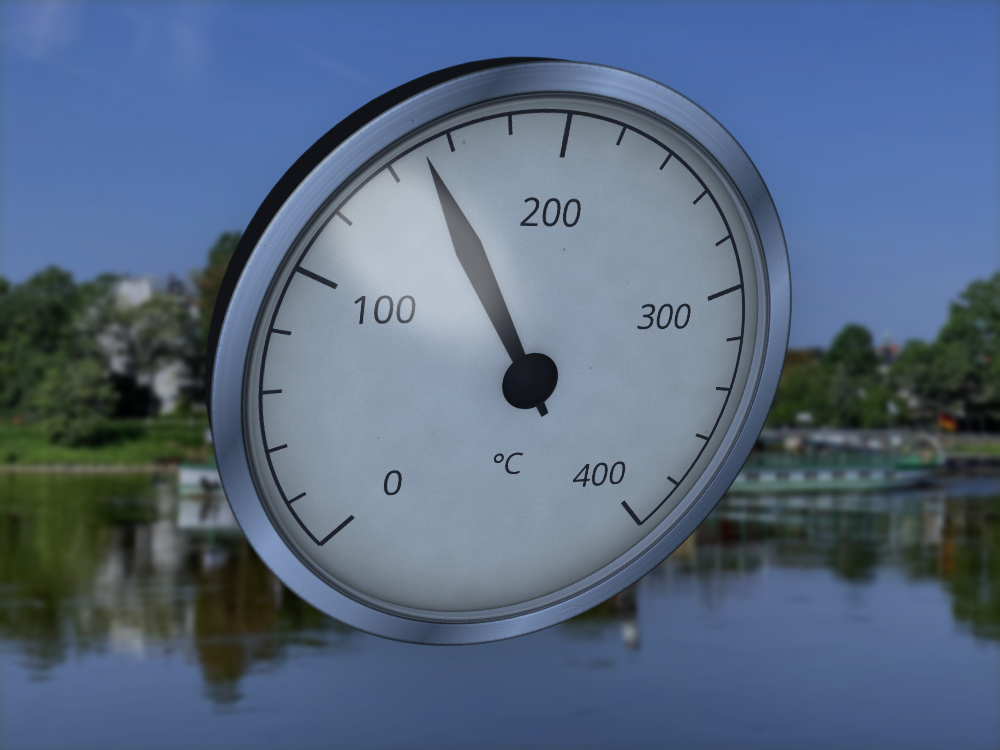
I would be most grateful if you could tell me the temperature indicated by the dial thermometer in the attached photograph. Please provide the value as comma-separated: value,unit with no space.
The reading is 150,°C
